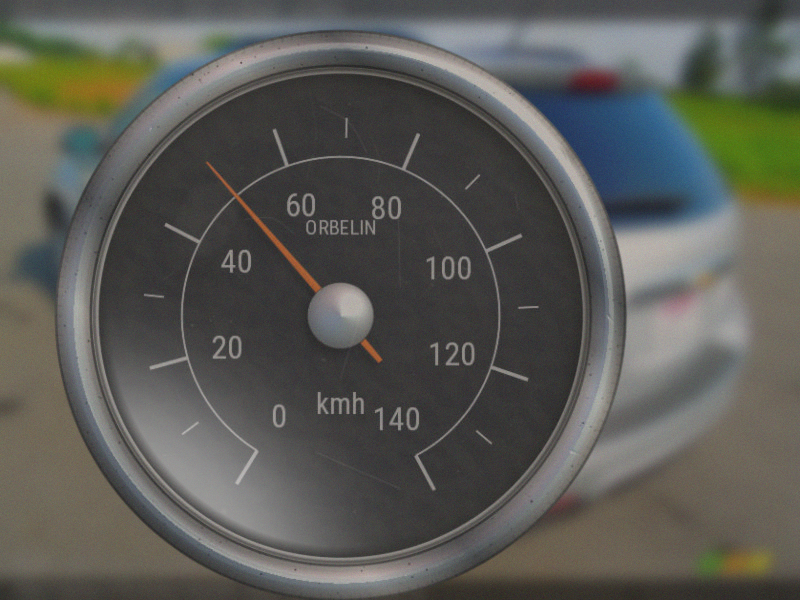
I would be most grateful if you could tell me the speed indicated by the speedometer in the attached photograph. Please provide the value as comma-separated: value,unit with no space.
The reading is 50,km/h
